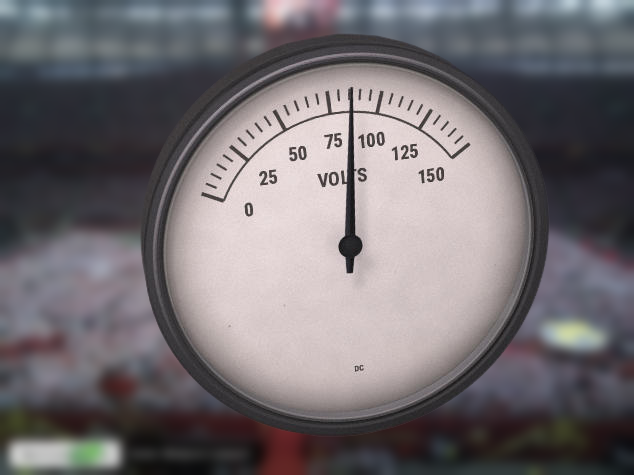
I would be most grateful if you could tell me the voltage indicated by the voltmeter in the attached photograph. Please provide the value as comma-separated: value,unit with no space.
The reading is 85,V
